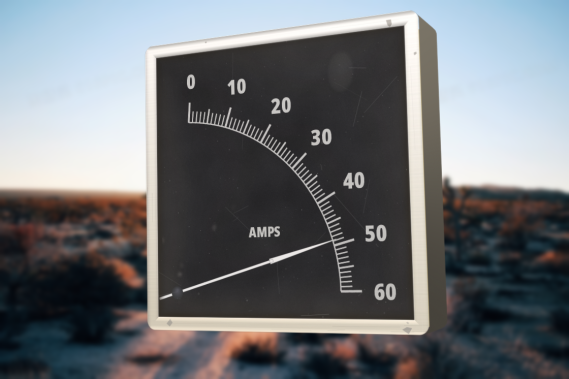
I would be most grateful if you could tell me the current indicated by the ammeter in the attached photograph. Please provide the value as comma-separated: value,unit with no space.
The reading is 49,A
